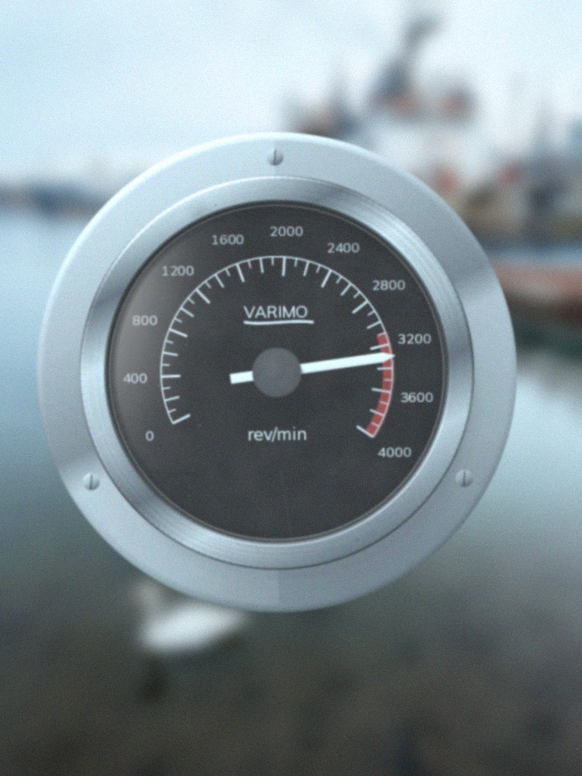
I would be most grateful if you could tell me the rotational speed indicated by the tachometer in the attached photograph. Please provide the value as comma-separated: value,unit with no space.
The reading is 3300,rpm
